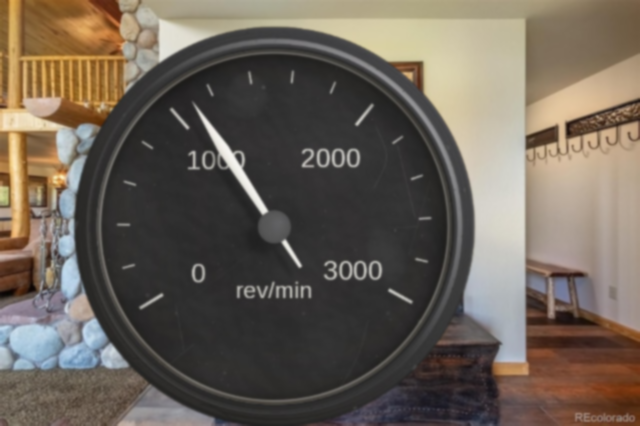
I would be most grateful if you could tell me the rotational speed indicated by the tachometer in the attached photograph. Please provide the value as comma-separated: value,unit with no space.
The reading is 1100,rpm
